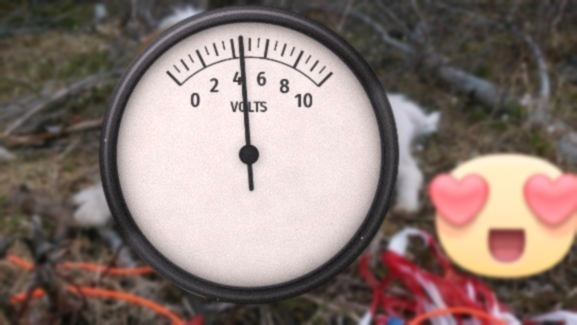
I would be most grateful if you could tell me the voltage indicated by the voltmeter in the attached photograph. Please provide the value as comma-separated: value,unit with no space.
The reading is 4.5,V
